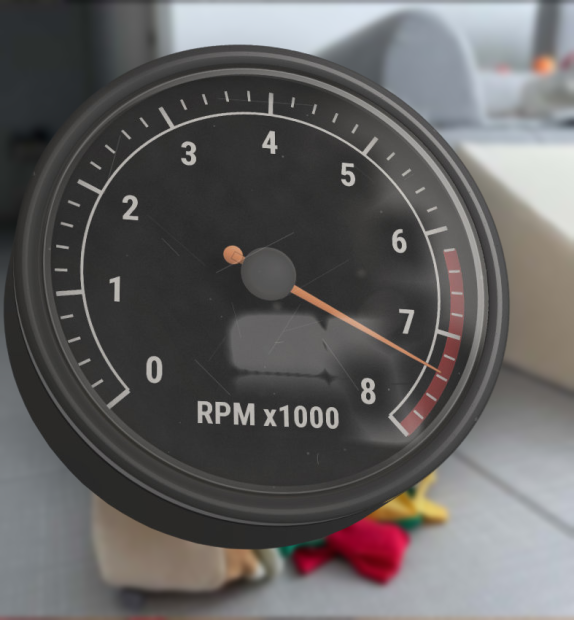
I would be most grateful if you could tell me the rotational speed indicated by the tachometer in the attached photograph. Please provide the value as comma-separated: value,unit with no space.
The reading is 7400,rpm
